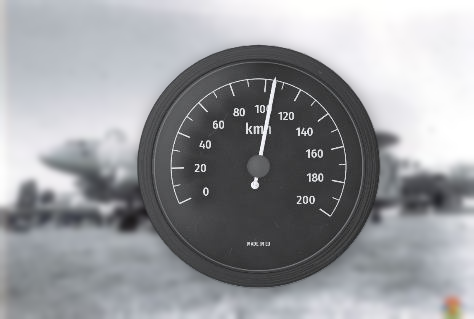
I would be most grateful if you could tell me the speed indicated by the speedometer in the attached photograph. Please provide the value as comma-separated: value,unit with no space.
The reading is 105,km/h
